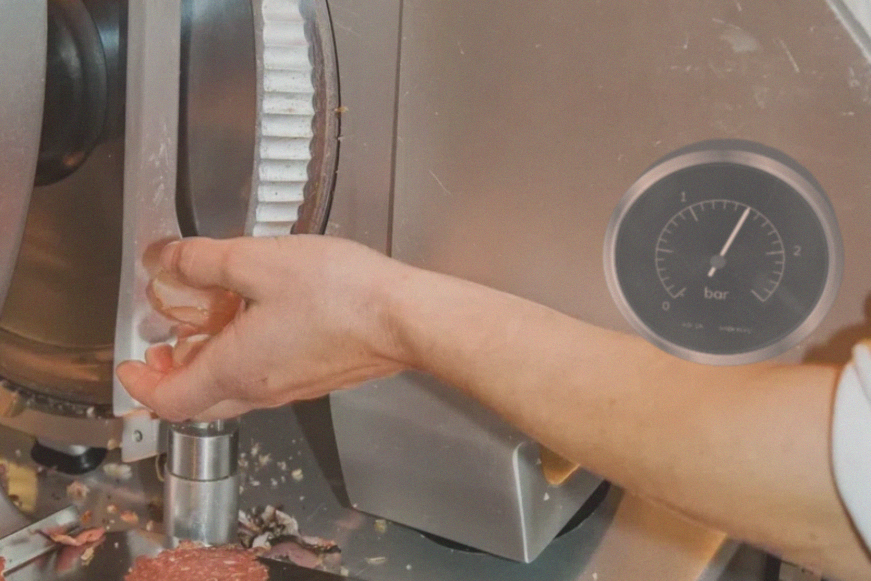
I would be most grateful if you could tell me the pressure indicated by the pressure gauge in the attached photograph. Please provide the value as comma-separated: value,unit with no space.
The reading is 1.5,bar
